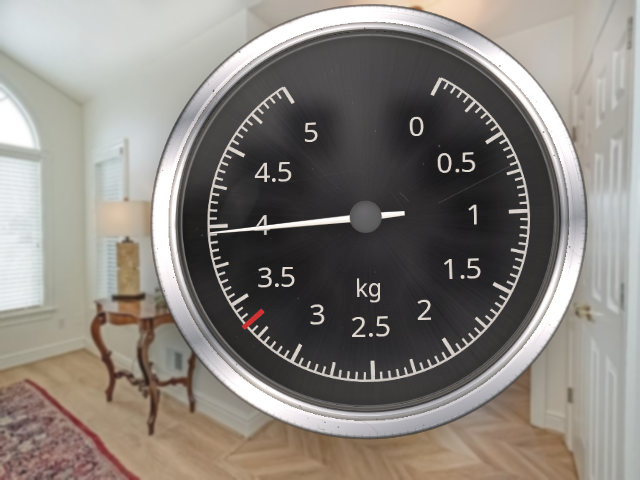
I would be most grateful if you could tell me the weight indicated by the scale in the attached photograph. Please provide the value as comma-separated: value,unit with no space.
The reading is 3.95,kg
